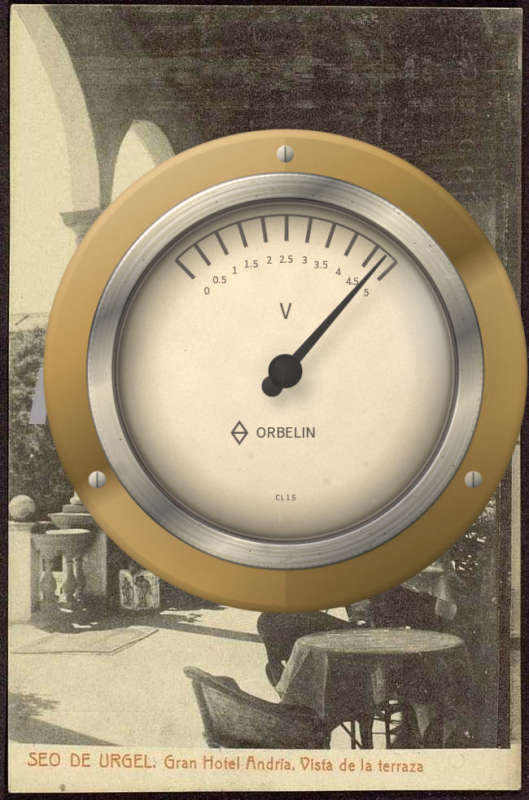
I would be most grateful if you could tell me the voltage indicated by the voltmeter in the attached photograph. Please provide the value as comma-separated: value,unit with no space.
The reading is 4.75,V
